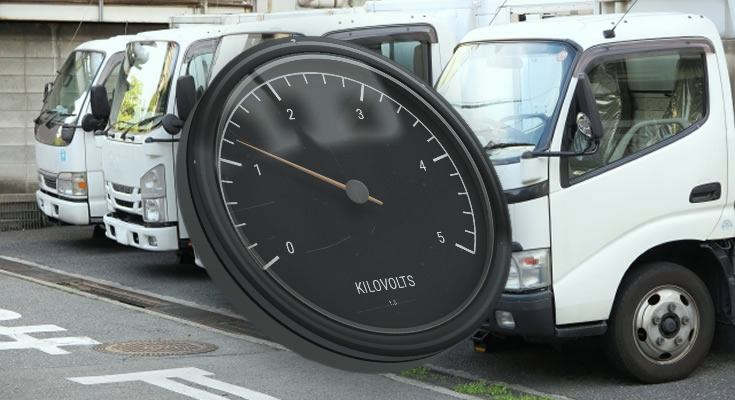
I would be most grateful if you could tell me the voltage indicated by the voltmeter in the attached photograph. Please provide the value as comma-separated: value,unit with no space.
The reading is 1.2,kV
